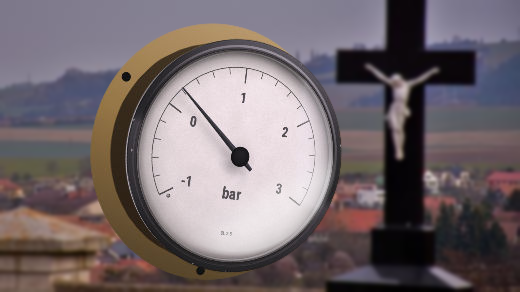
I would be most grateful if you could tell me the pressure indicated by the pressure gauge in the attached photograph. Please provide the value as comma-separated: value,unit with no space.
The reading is 0.2,bar
